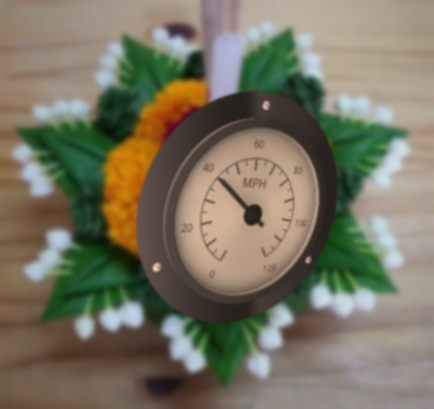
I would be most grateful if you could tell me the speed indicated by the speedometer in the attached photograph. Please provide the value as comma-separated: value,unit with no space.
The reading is 40,mph
